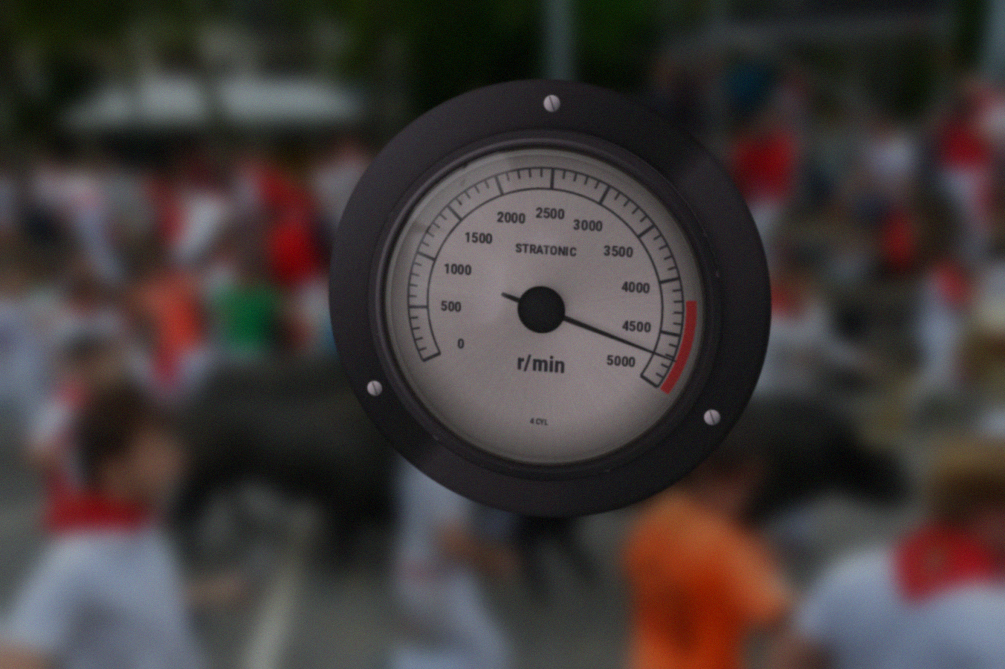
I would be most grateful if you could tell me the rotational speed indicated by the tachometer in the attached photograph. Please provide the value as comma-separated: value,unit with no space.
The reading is 4700,rpm
